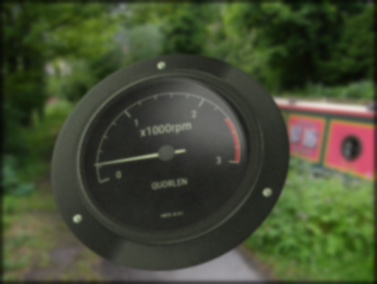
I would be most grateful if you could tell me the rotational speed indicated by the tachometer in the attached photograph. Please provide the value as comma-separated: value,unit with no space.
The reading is 200,rpm
